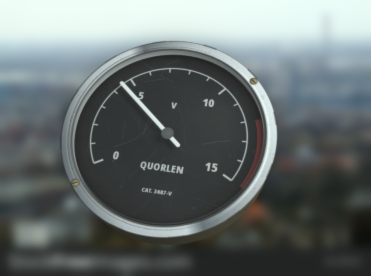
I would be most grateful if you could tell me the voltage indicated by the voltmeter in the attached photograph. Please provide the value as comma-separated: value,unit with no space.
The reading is 4.5,V
